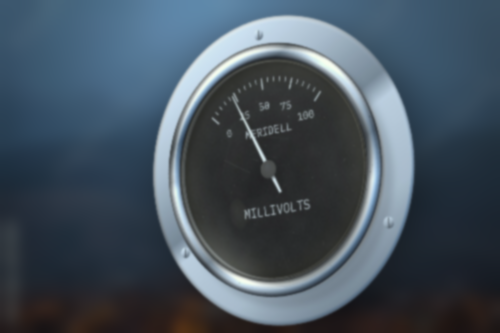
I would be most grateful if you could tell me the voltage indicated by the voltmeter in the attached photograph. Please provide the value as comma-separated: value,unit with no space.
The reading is 25,mV
